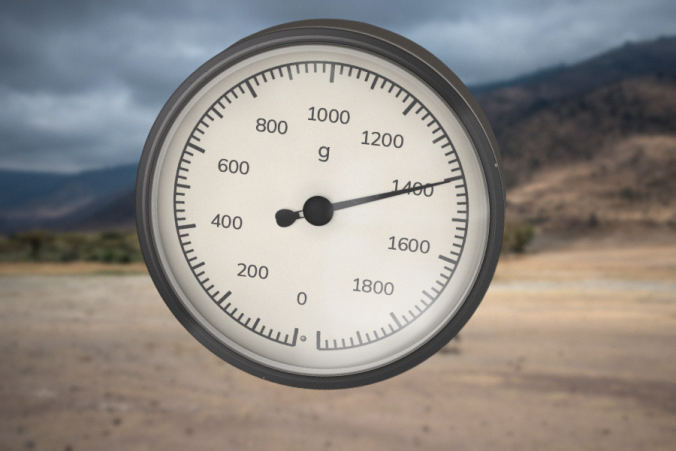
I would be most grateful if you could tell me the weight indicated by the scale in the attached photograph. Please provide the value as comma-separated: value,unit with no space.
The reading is 1400,g
